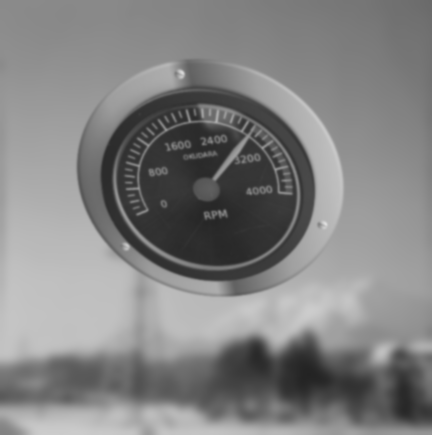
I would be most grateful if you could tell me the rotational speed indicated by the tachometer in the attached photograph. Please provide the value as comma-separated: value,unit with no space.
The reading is 2900,rpm
